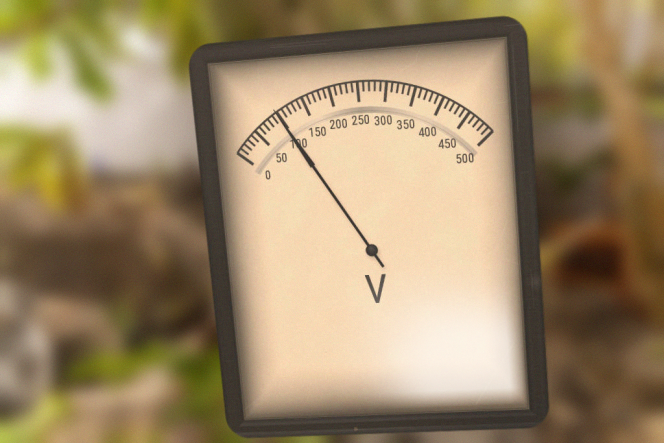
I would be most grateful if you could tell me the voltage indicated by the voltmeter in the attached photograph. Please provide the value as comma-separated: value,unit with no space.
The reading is 100,V
